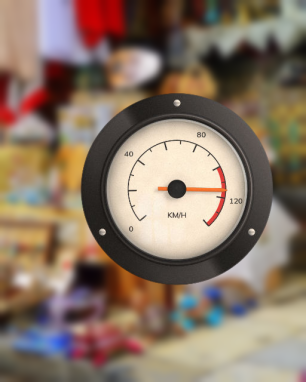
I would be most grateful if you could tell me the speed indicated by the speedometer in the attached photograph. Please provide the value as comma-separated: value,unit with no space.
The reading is 115,km/h
